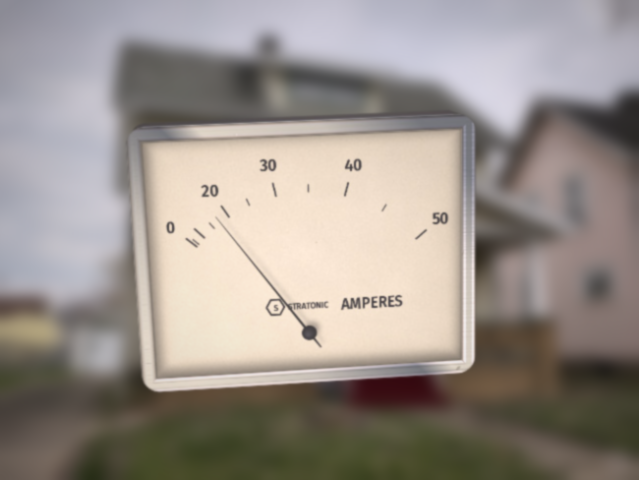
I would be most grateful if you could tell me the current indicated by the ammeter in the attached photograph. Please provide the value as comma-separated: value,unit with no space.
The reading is 17.5,A
